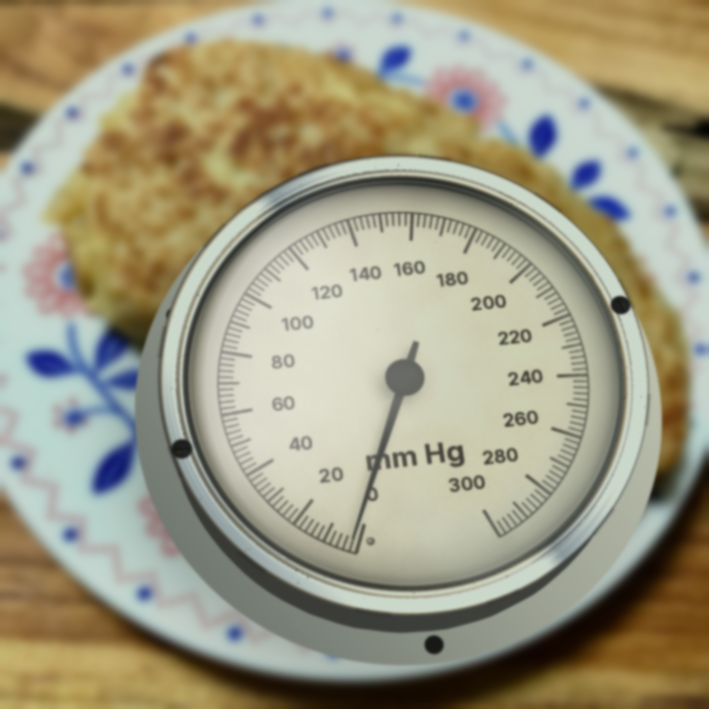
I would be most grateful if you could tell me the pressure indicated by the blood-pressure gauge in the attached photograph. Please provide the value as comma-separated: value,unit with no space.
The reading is 2,mmHg
